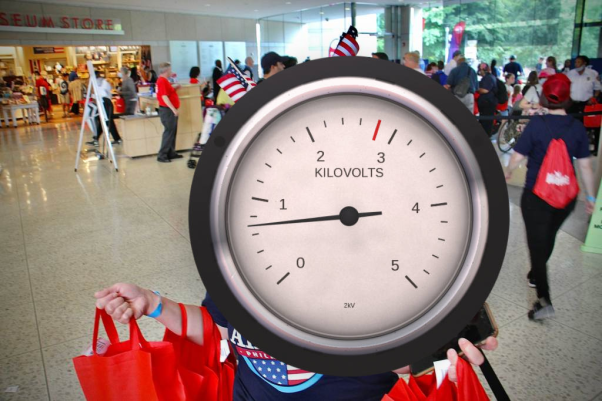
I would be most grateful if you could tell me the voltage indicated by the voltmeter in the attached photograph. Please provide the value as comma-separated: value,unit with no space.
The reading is 0.7,kV
